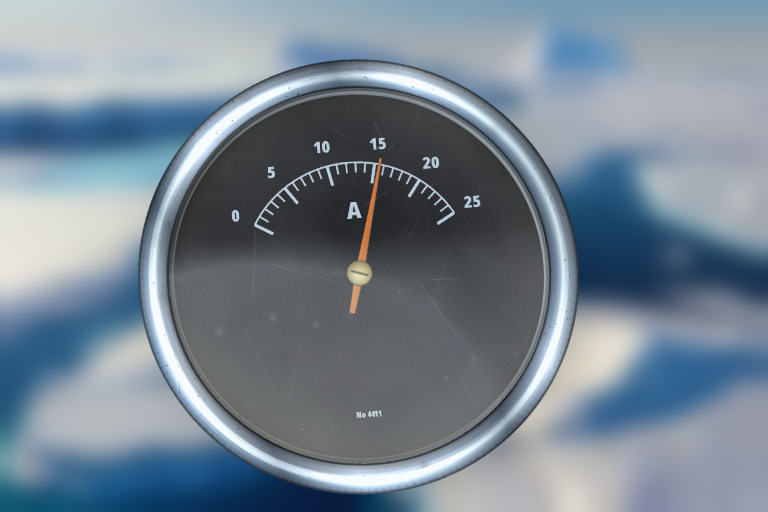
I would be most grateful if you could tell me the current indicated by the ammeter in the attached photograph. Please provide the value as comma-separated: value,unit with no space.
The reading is 15.5,A
